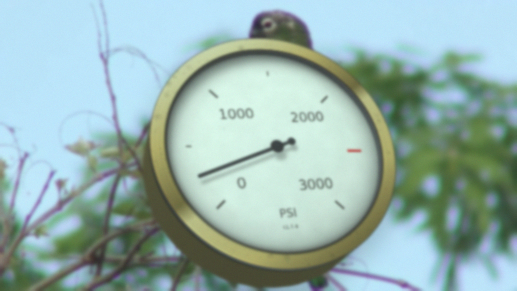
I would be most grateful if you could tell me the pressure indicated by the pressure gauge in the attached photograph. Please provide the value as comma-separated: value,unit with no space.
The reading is 250,psi
